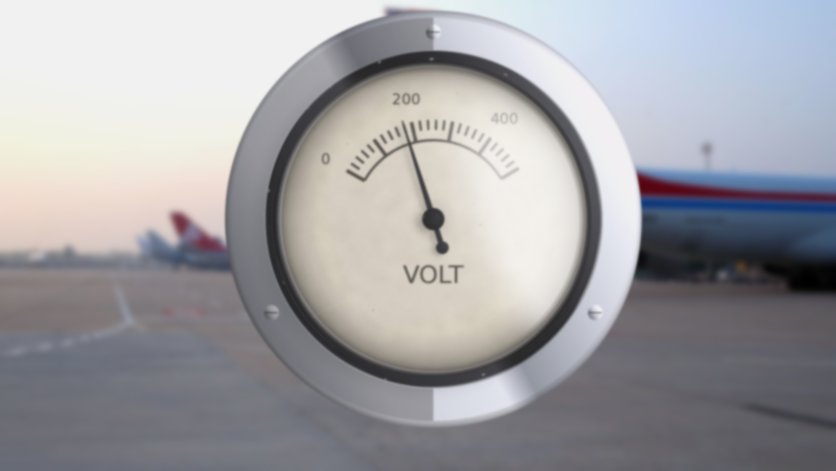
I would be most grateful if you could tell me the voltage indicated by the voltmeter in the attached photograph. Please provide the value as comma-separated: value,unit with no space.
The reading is 180,V
